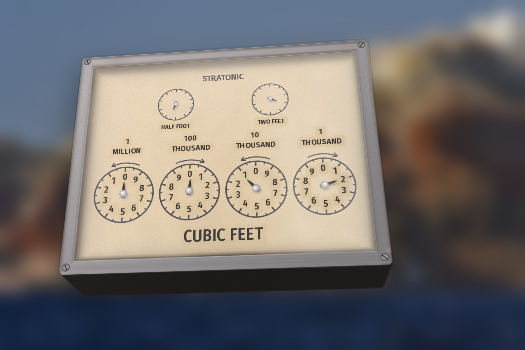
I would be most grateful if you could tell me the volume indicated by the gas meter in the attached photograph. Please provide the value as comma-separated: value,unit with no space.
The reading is 1200,ft³
